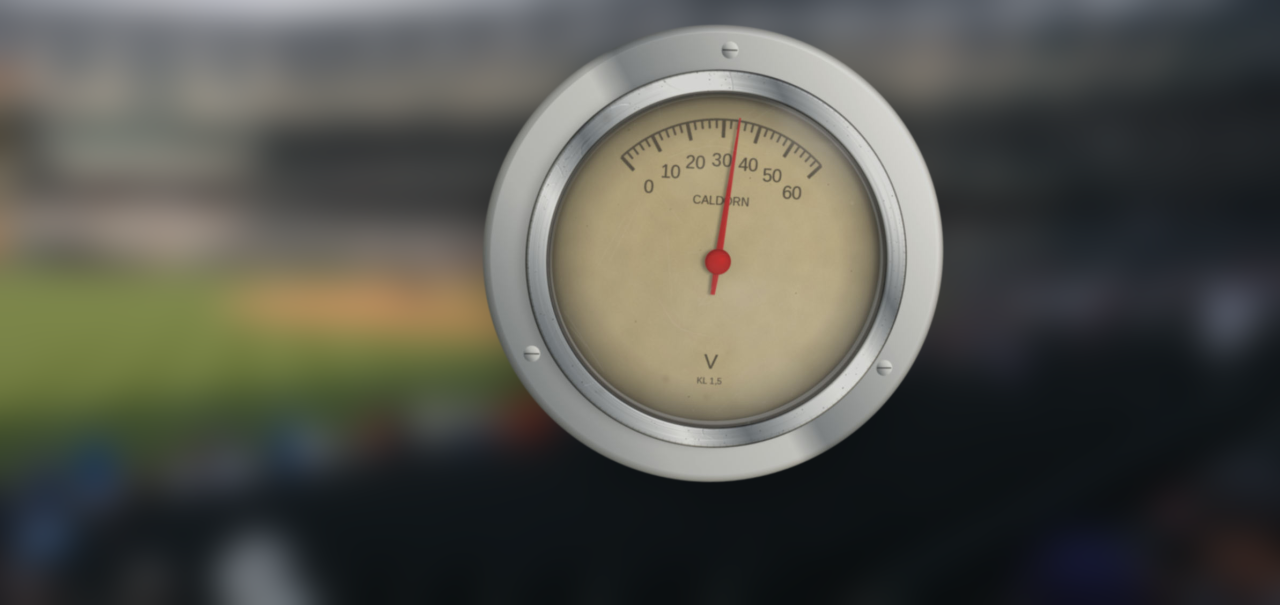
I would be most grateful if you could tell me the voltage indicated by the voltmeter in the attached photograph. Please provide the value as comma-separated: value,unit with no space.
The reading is 34,V
